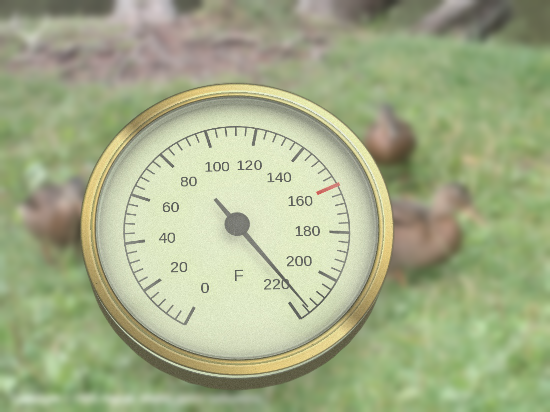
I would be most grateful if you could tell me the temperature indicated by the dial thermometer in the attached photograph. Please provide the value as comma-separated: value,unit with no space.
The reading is 216,°F
